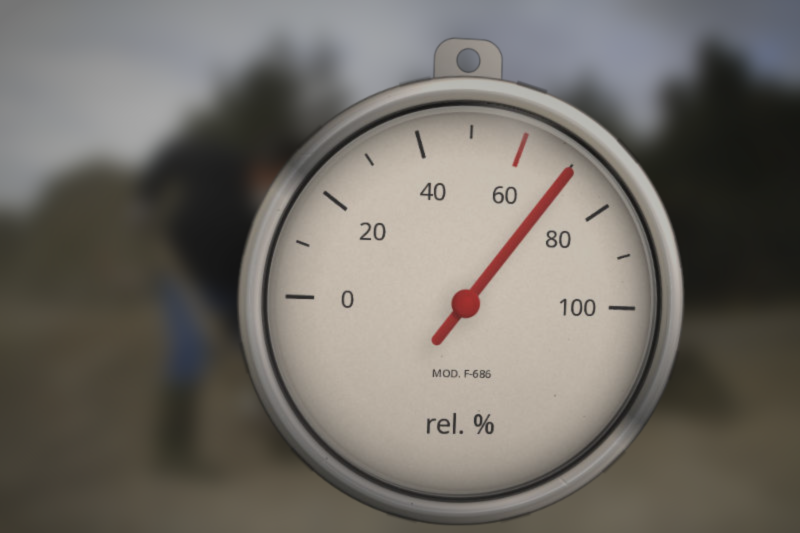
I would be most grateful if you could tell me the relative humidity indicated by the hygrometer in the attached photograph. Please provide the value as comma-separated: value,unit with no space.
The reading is 70,%
